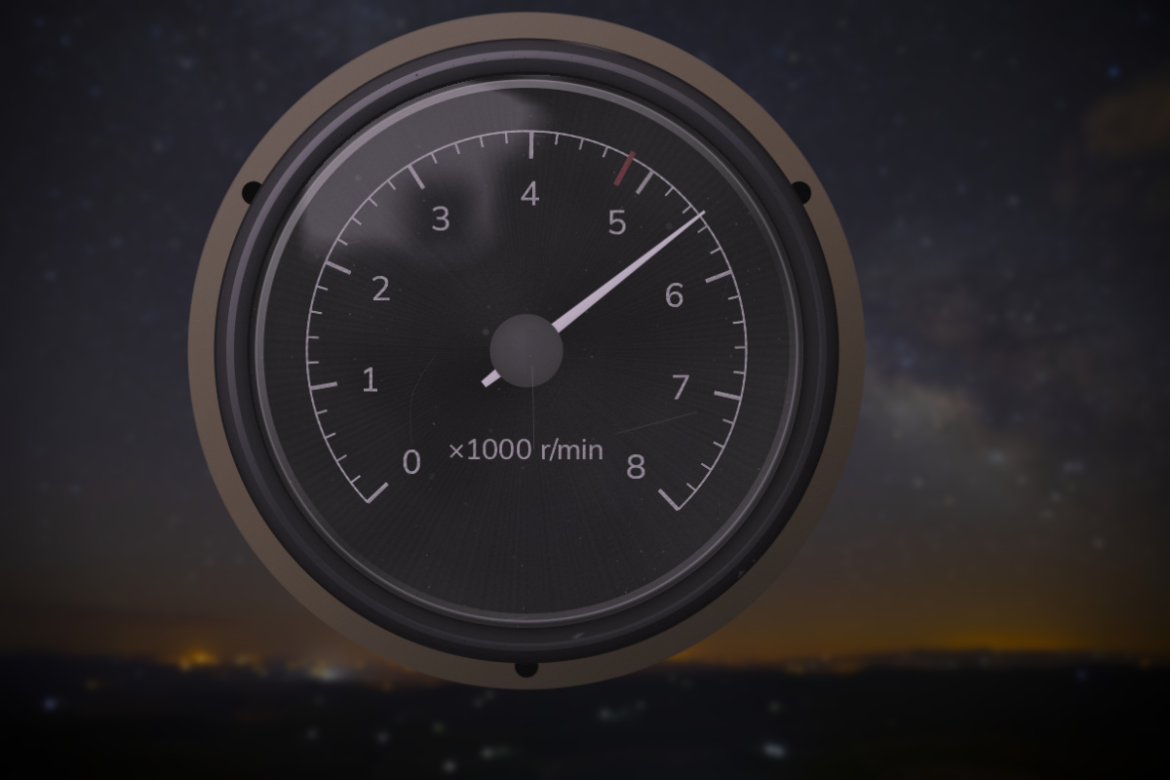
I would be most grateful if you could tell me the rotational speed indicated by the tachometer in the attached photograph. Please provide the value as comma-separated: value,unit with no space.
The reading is 5500,rpm
